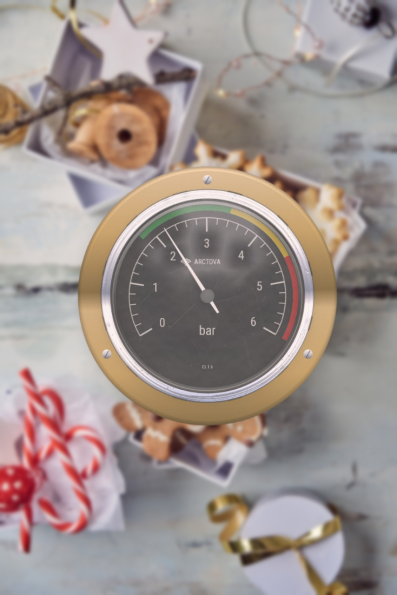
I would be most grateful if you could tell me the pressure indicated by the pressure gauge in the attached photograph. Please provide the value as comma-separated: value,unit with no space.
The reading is 2.2,bar
